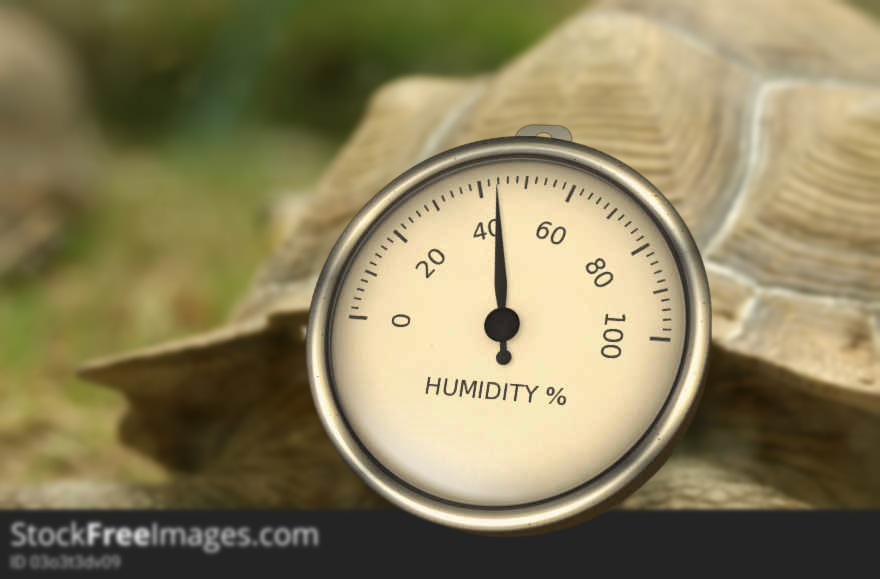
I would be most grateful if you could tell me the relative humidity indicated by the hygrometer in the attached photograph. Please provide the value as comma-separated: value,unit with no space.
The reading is 44,%
